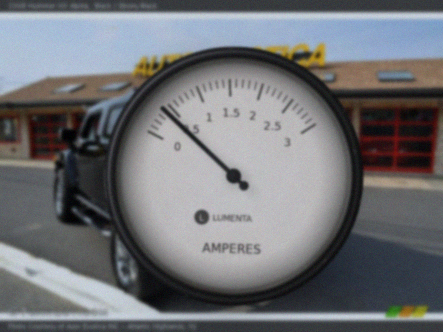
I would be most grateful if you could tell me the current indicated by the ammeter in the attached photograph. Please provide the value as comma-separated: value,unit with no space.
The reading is 0.4,A
